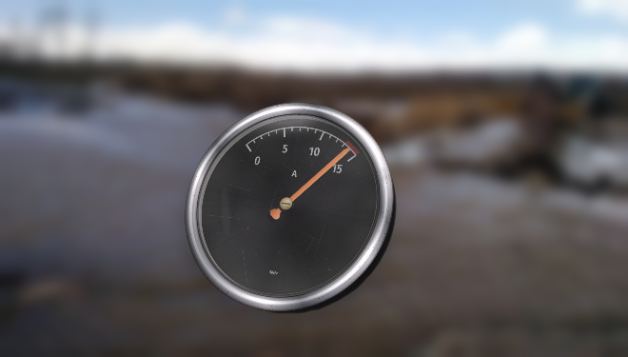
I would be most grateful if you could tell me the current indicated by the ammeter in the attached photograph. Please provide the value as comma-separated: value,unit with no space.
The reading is 14,A
